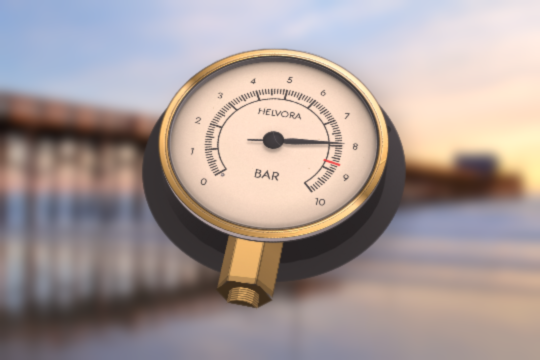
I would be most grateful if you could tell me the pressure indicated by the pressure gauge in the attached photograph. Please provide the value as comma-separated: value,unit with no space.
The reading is 8,bar
